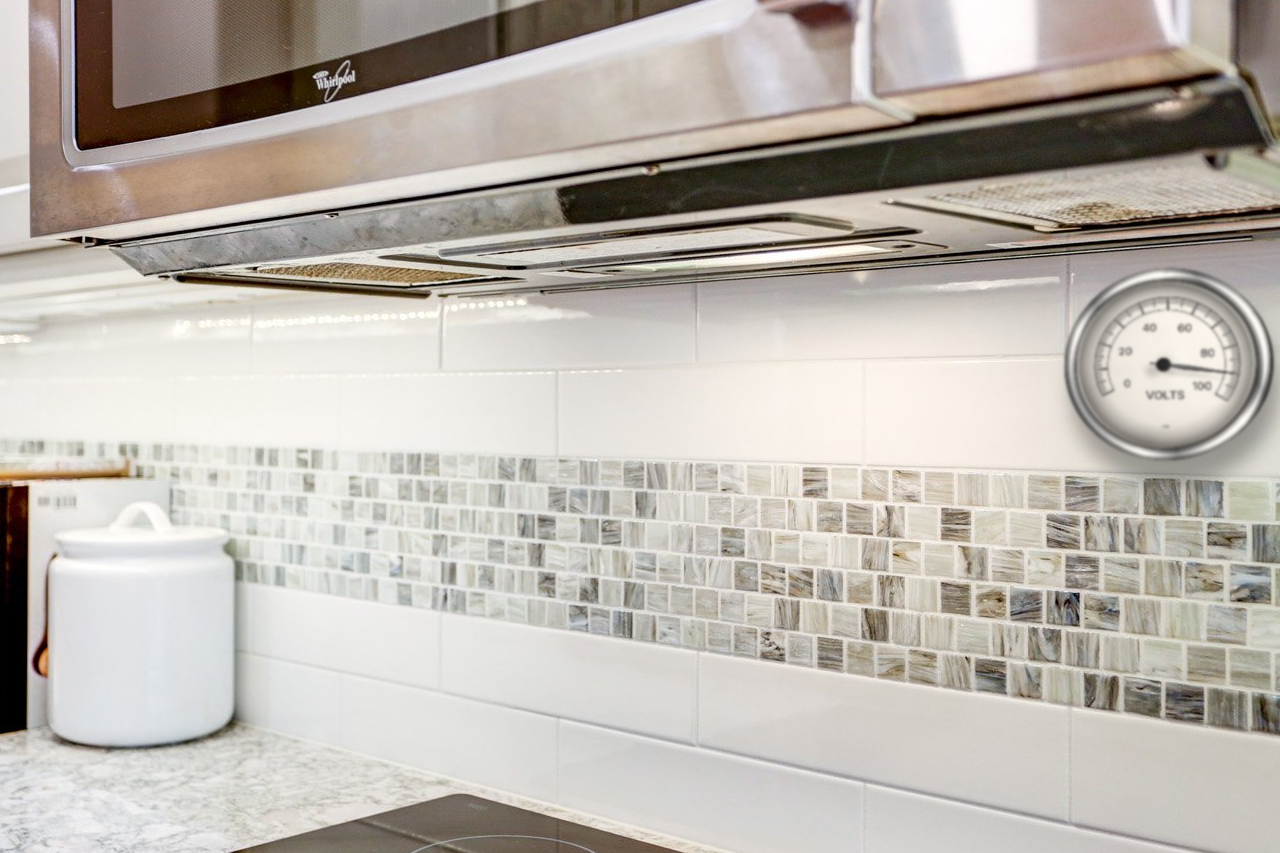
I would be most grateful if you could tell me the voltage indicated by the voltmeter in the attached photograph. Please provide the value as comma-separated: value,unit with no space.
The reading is 90,V
